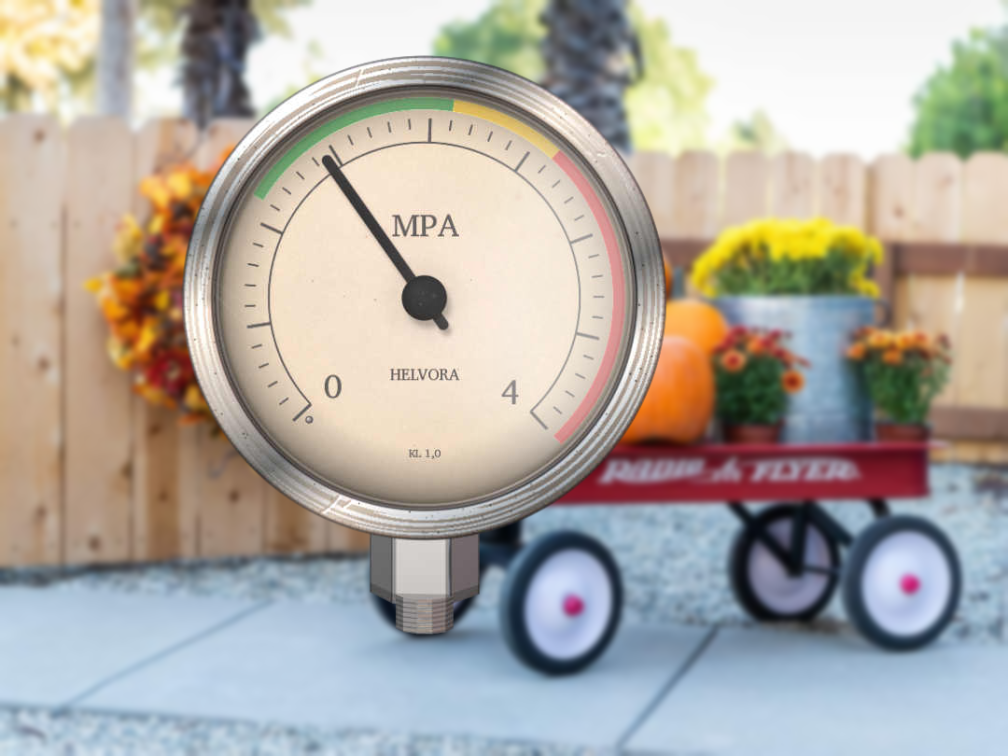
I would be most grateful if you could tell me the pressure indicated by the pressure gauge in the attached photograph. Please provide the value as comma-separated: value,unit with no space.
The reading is 1.45,MPa
